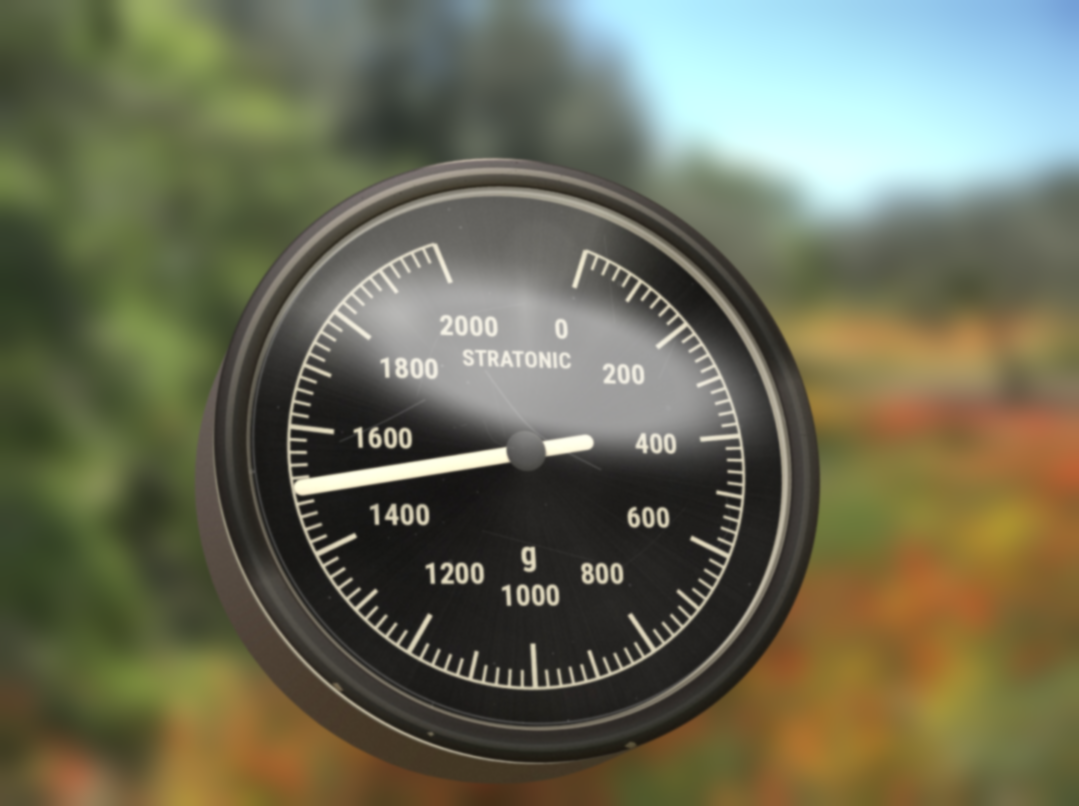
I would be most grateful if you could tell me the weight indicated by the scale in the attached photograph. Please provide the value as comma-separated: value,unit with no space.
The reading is 1500,g
